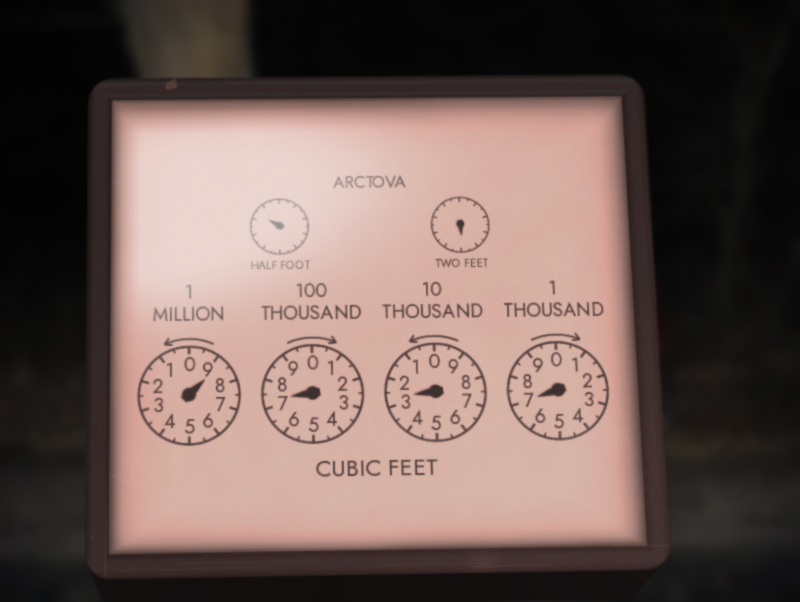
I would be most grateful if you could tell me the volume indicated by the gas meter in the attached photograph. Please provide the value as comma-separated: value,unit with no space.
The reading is 872700,ft³
